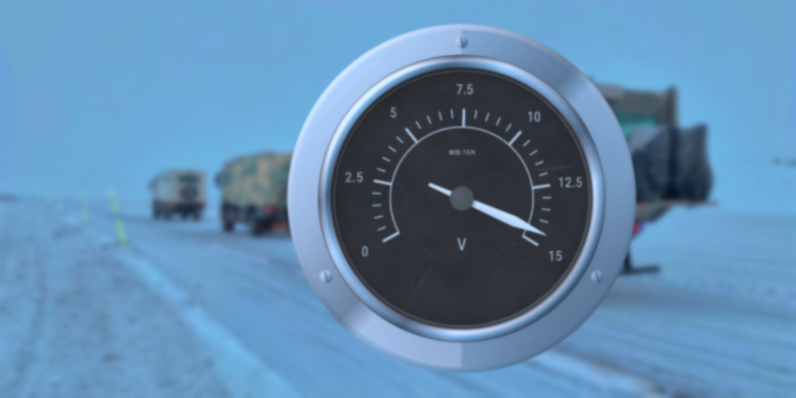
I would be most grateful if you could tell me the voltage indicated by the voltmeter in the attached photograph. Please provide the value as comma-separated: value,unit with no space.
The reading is 14.5,V
